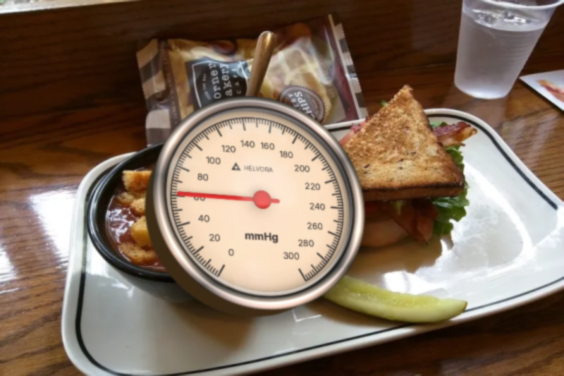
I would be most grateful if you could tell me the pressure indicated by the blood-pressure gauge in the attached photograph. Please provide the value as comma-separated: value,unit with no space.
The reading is 60,mmHg
